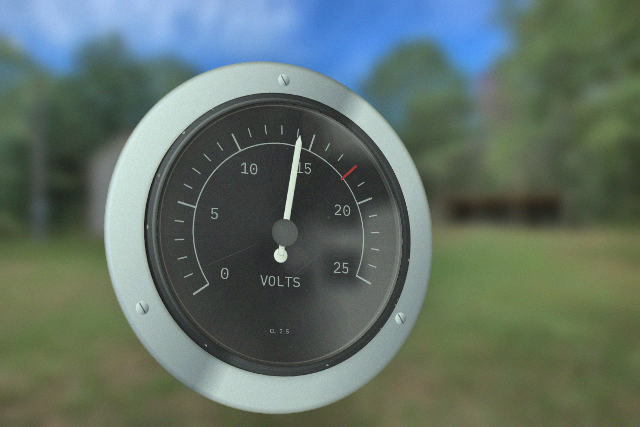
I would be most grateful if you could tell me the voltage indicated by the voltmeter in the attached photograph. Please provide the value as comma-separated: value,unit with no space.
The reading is 14,V
